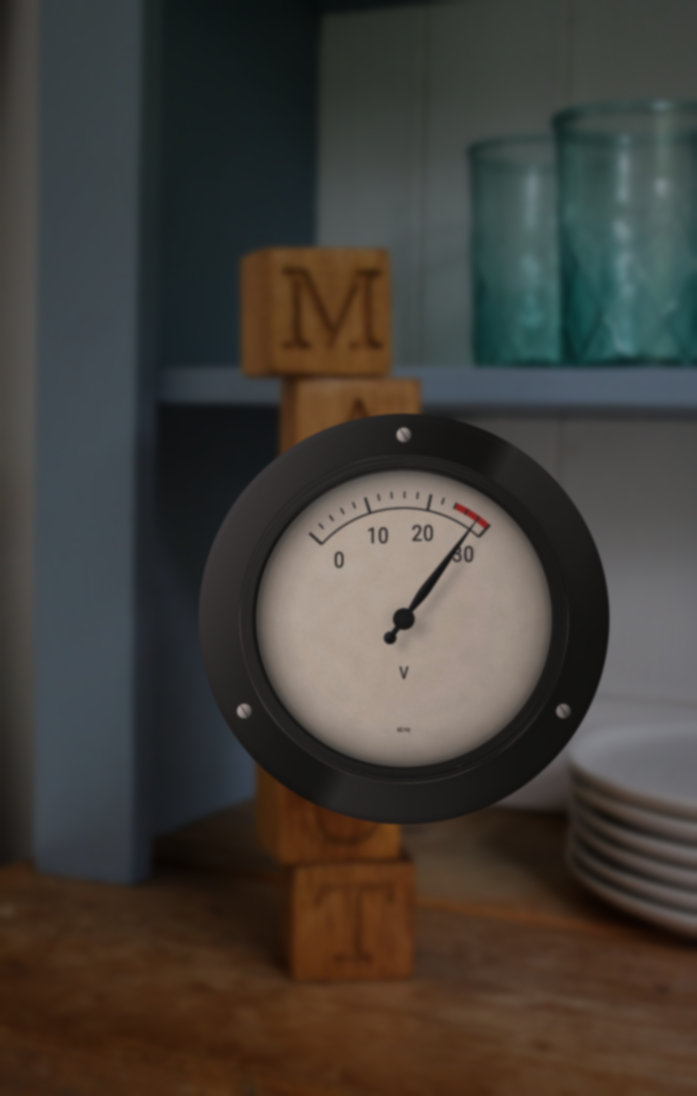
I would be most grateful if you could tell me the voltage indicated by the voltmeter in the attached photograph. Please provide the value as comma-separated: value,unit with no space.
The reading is 28,V
